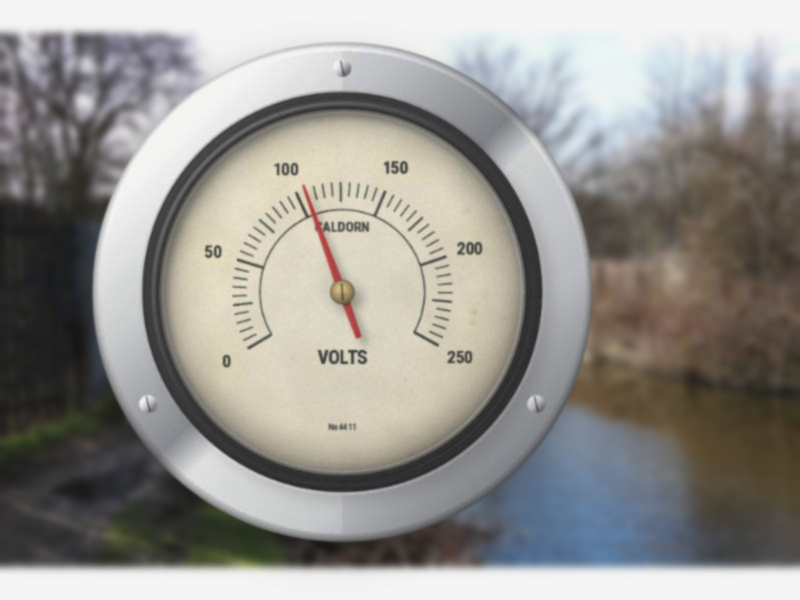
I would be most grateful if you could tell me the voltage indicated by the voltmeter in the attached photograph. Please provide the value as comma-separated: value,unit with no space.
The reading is 105,V
